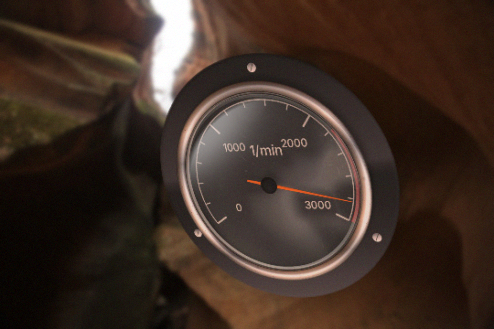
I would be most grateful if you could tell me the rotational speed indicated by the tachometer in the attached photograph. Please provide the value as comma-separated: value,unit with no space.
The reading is 2800,rpm
